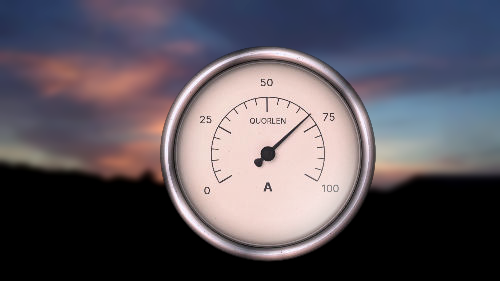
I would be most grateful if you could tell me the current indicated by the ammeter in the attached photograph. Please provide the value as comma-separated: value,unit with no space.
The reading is 70,A
